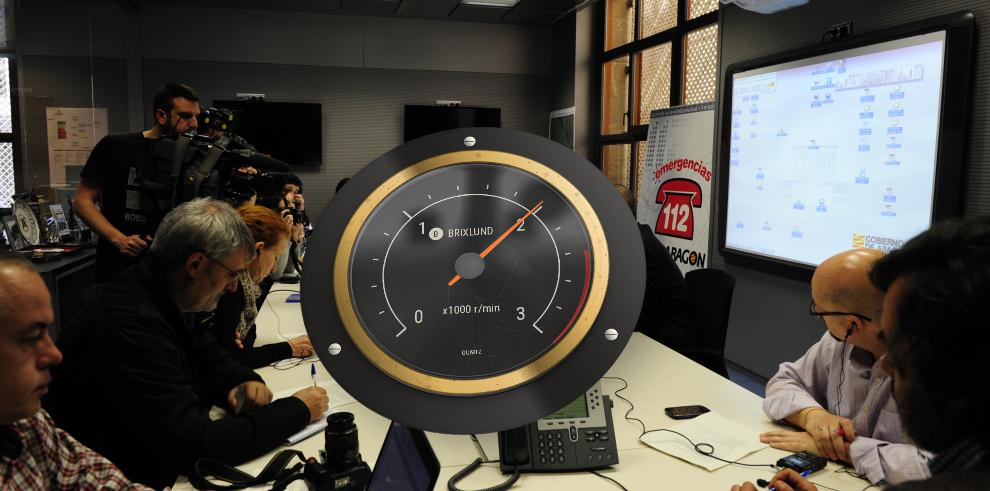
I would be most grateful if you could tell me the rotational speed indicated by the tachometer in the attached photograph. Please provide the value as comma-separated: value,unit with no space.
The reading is 2000,rpm
